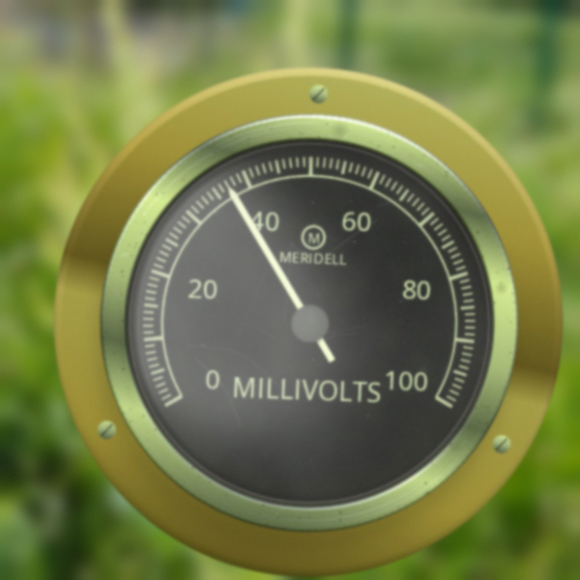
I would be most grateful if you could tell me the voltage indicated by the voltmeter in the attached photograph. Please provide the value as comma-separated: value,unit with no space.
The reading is 37,mV
